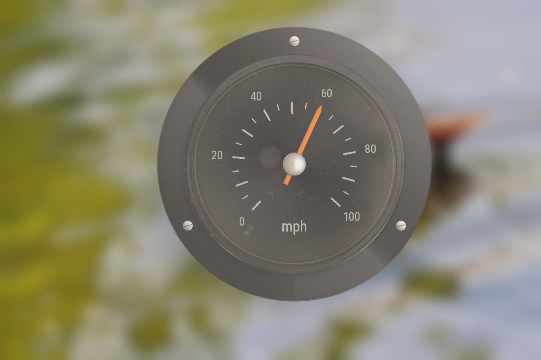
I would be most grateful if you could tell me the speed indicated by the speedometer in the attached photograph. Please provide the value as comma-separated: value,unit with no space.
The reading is 60,mph
